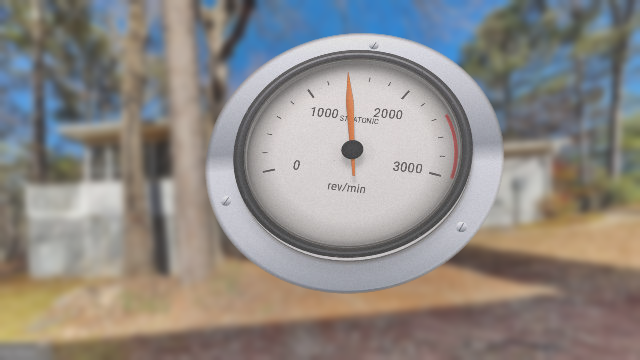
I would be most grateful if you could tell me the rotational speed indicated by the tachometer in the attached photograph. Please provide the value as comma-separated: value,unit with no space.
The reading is 1400,rpm
